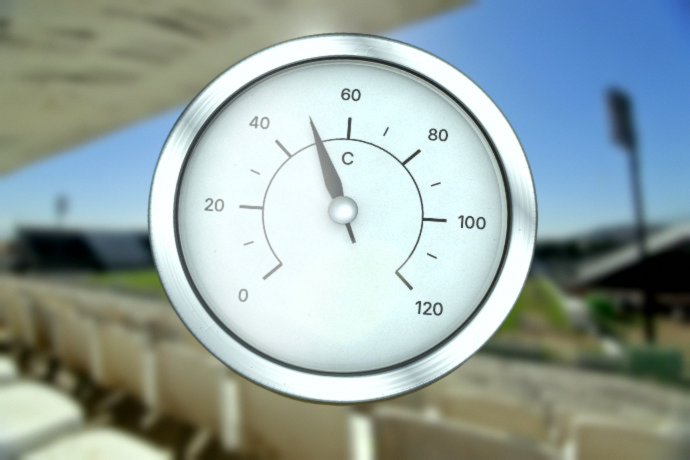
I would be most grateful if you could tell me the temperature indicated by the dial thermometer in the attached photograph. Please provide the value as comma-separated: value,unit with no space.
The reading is 50,°C
